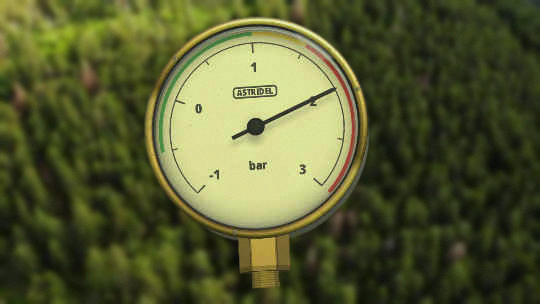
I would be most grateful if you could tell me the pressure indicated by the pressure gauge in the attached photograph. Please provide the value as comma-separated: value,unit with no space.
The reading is 2,bar
